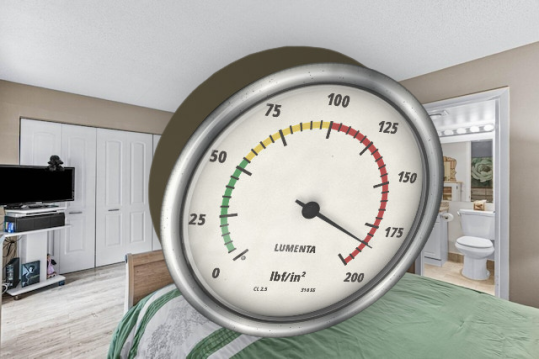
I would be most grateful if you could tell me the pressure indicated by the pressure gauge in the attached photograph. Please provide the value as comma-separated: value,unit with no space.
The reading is 185,psi
